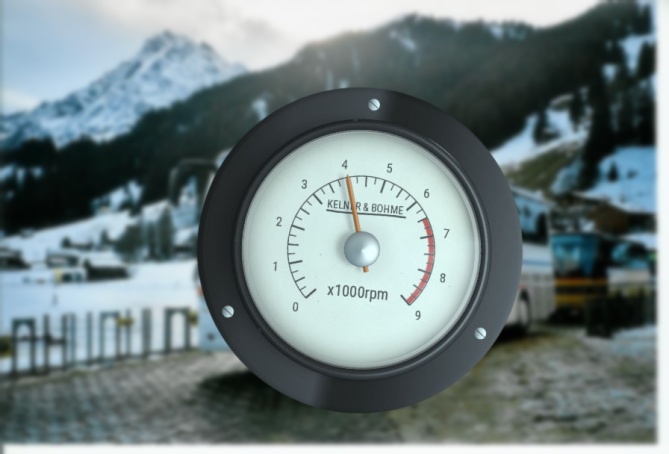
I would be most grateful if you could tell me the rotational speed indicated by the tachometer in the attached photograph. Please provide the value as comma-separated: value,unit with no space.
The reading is 4000,rpm
